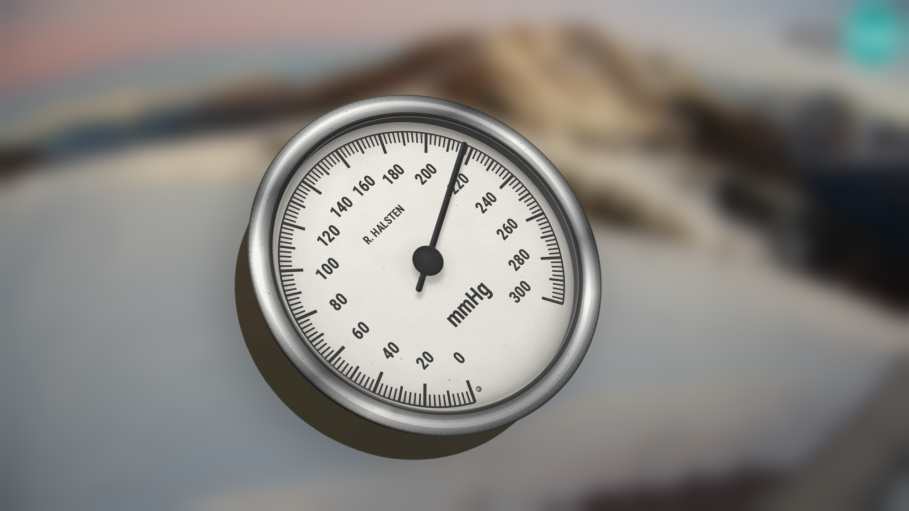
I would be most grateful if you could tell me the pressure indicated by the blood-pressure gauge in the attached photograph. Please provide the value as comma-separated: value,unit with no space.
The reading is 216,mmHg
